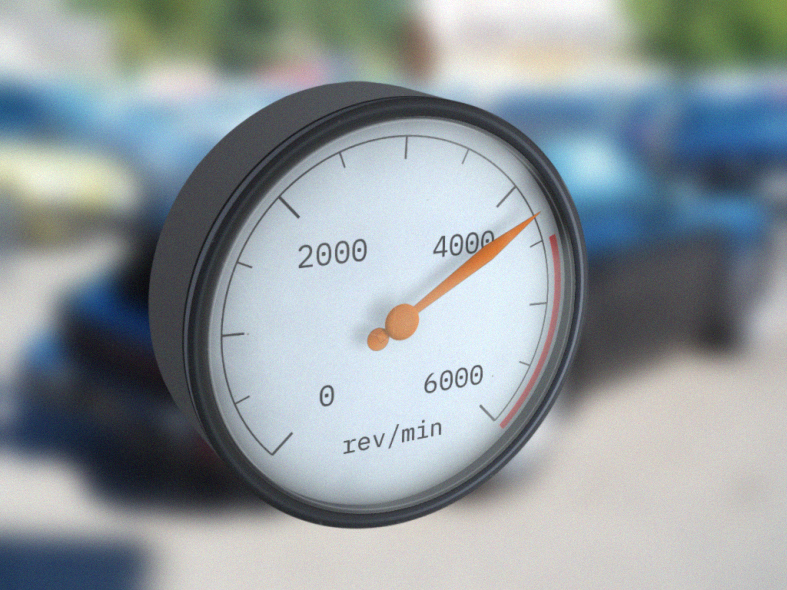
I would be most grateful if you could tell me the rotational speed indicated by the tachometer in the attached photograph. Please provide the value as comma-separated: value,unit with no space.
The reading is 4250,rpm
